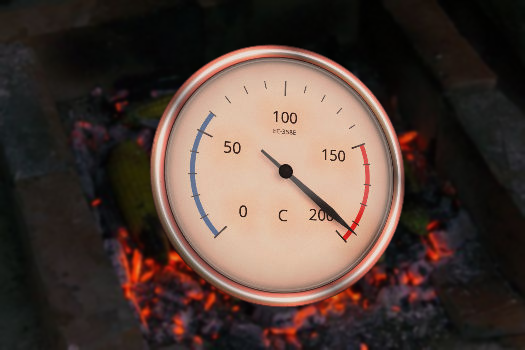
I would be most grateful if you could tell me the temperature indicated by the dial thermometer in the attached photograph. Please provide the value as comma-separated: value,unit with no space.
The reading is 195,°C
